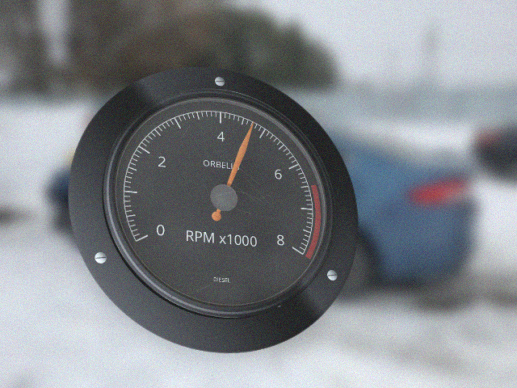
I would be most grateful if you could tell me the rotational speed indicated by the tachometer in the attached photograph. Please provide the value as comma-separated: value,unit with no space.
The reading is 4700,rpm
